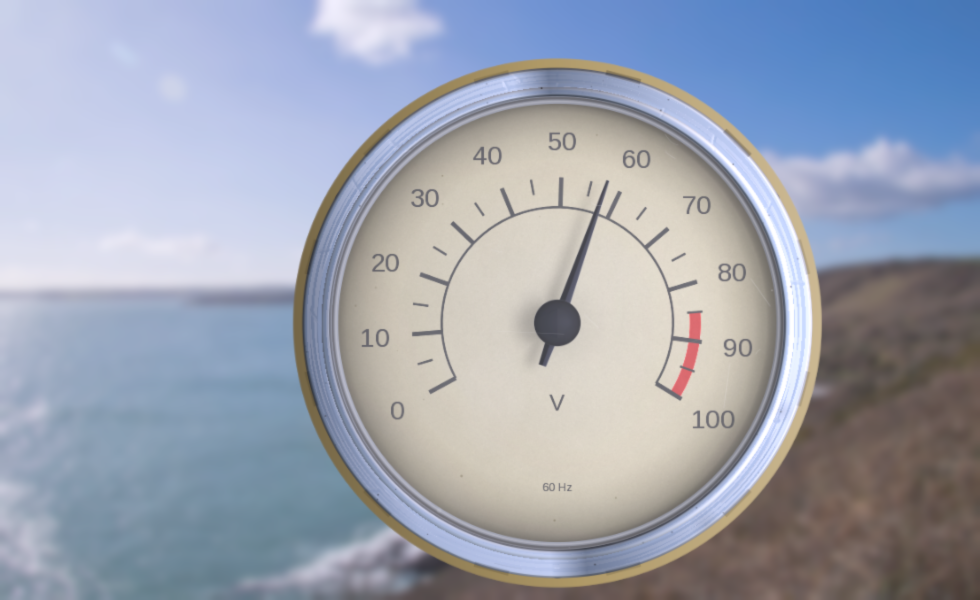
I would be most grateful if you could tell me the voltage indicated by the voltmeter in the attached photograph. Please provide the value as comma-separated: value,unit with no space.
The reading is 57.5,V
